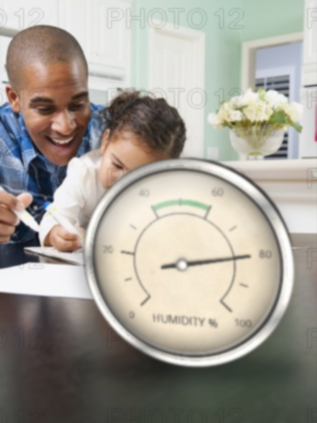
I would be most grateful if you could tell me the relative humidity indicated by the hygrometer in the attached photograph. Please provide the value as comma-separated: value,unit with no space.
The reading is 80,%
